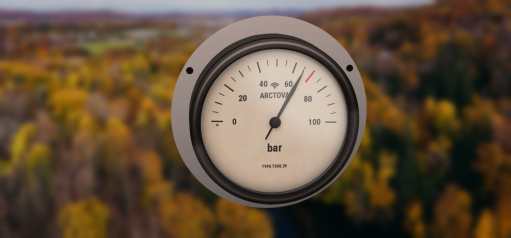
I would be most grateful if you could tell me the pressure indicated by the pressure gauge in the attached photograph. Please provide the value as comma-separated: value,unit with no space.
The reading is 65,bar
